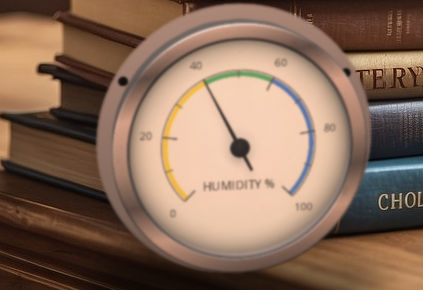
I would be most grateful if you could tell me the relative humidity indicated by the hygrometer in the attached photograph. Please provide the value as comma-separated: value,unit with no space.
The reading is 40,%
